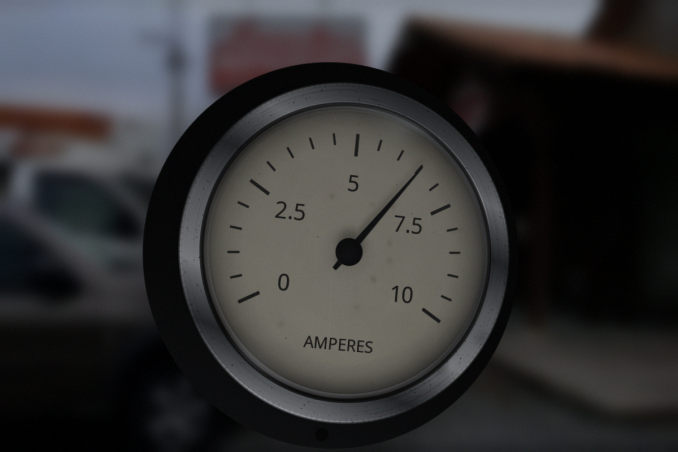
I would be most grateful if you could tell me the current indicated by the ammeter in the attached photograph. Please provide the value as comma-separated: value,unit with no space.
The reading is 6.5,A
